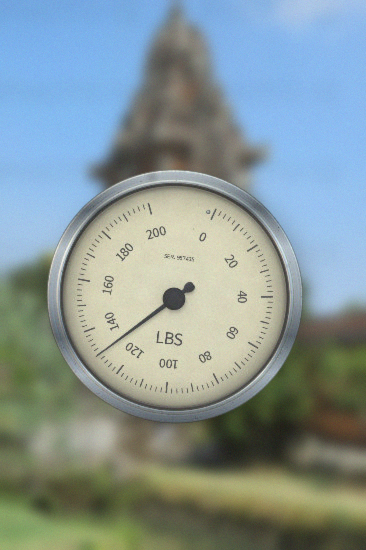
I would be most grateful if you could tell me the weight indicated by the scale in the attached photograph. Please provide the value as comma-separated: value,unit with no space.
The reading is 130,lb
